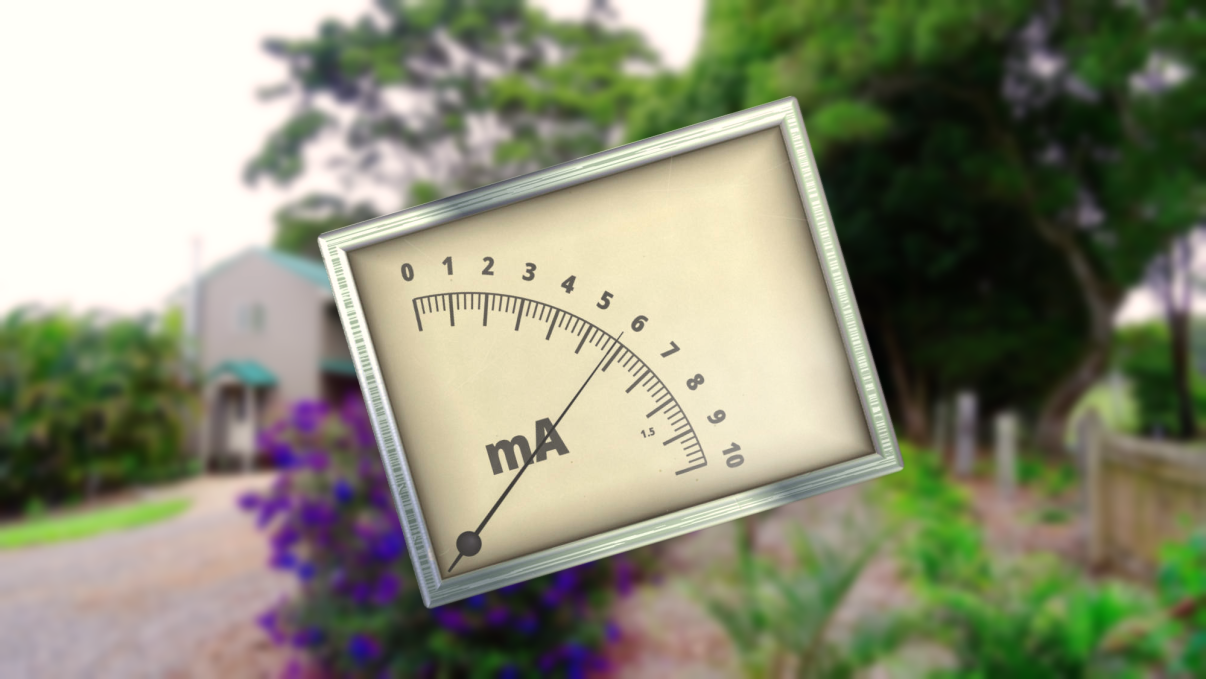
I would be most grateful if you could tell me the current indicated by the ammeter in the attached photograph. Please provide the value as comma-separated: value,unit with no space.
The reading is 5.8,mA
